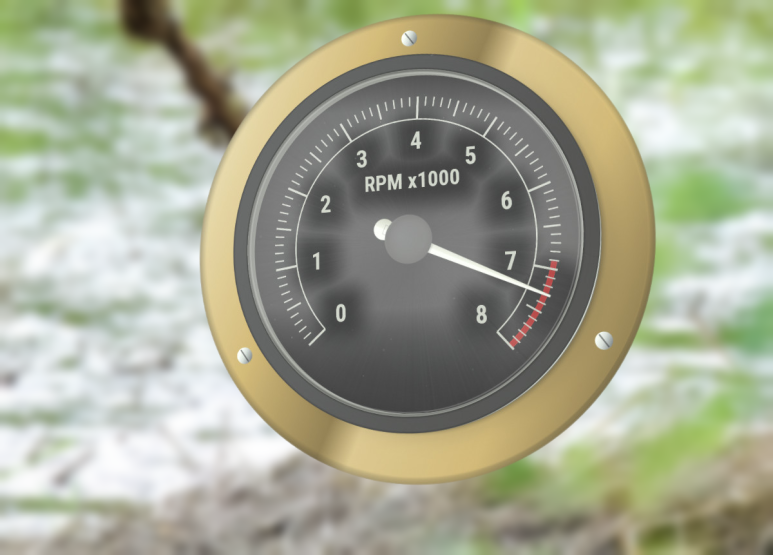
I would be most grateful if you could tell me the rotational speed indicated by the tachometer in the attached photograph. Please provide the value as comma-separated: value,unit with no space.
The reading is 7300,rpm
